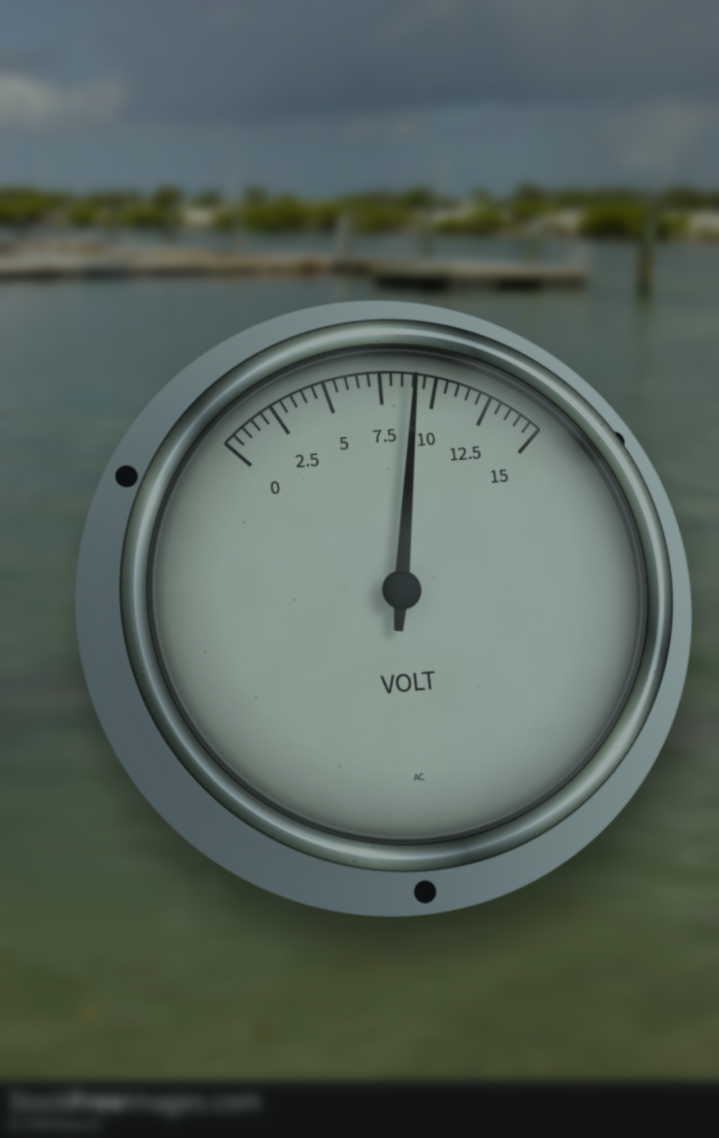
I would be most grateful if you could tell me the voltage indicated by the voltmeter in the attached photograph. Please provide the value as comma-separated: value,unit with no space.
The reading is 9,V
